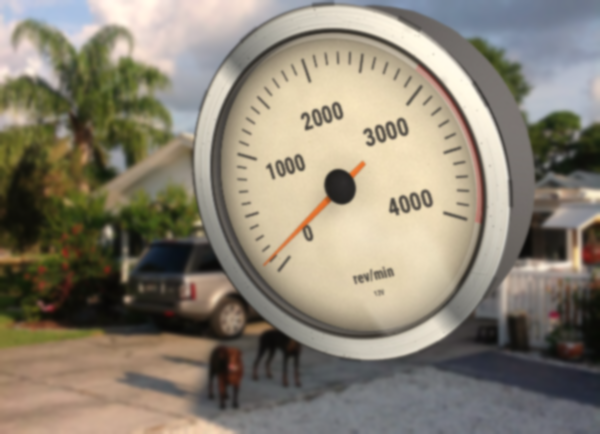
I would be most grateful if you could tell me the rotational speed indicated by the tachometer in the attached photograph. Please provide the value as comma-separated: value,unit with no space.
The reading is 100,rpm
